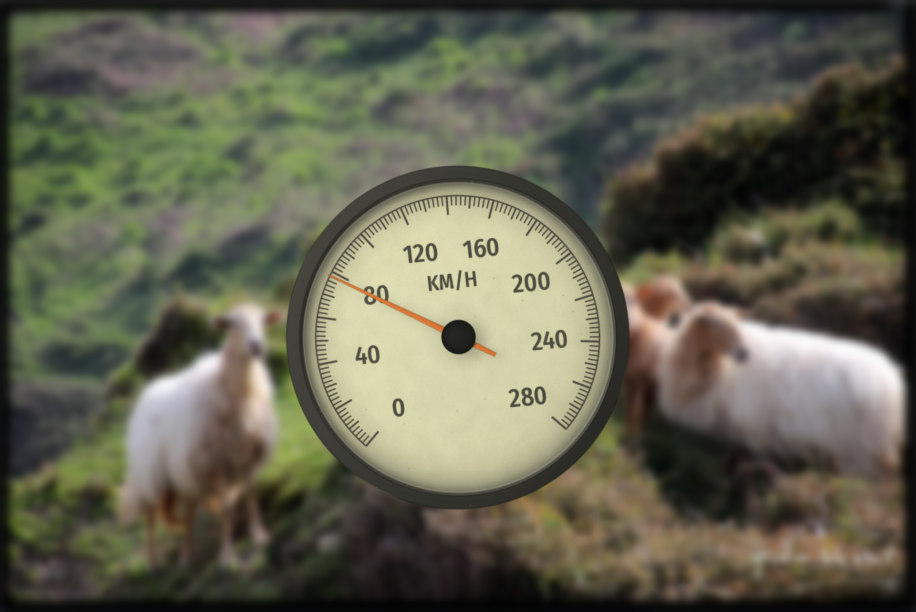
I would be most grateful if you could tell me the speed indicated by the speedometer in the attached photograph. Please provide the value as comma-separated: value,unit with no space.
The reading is 78,km/h
